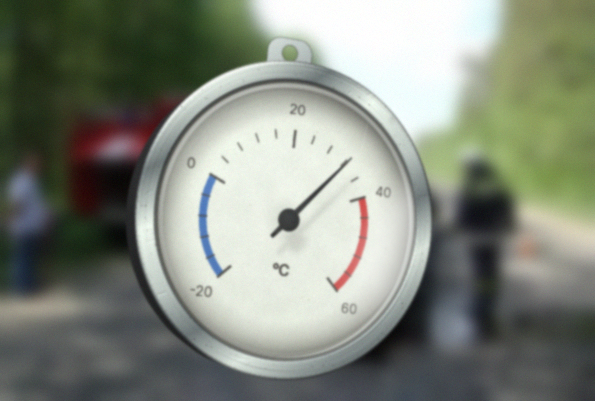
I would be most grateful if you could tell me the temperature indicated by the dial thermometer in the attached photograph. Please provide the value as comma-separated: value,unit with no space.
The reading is 32,°C
